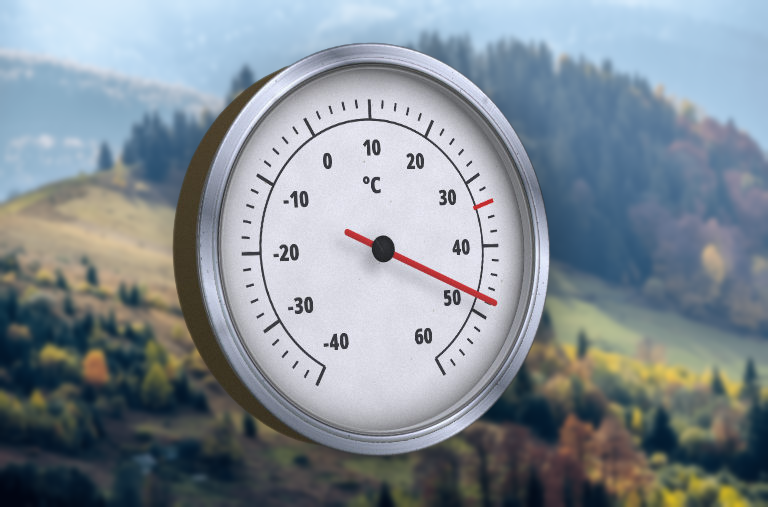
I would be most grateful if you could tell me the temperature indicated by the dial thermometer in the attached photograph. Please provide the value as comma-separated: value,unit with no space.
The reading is 48,°C
